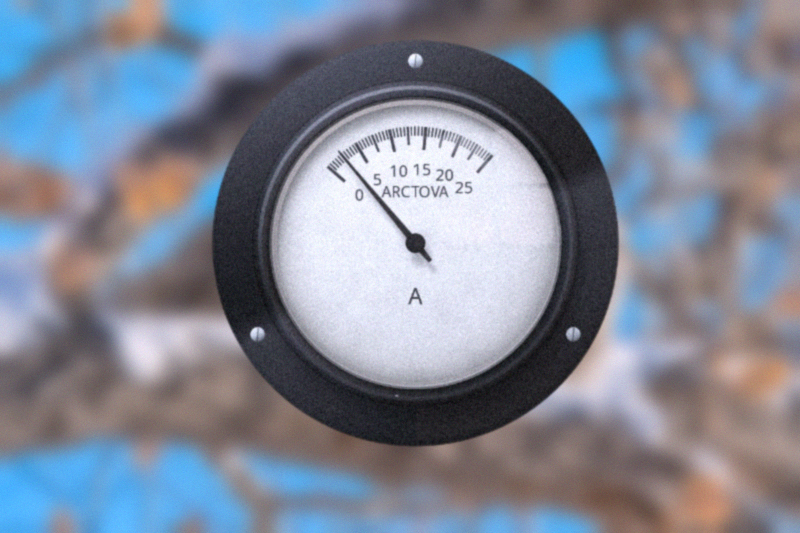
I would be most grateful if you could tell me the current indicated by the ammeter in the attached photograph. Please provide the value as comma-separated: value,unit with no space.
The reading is 2.5,A
